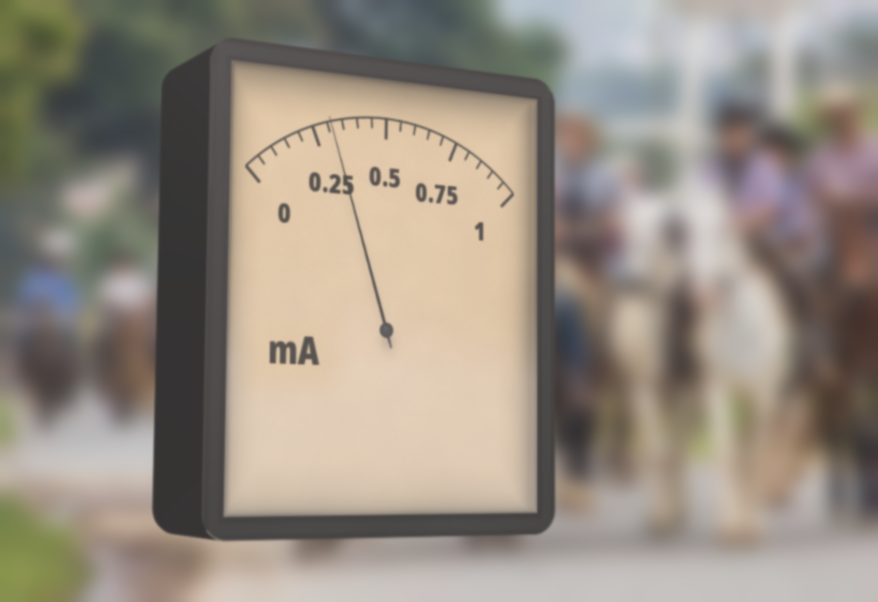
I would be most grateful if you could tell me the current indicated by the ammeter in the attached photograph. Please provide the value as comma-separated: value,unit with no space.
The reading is 0.3,mA
